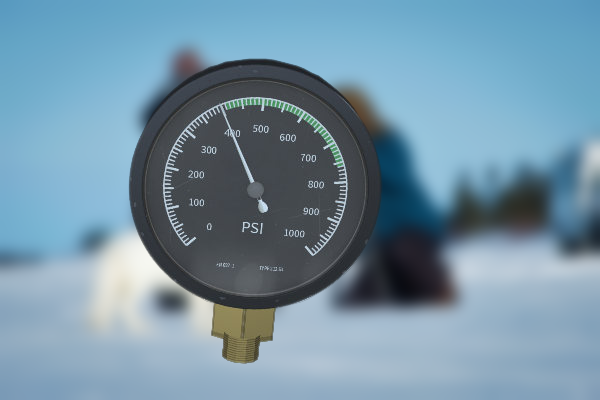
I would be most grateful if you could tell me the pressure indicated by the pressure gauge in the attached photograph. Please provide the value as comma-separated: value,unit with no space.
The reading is 400,psi
